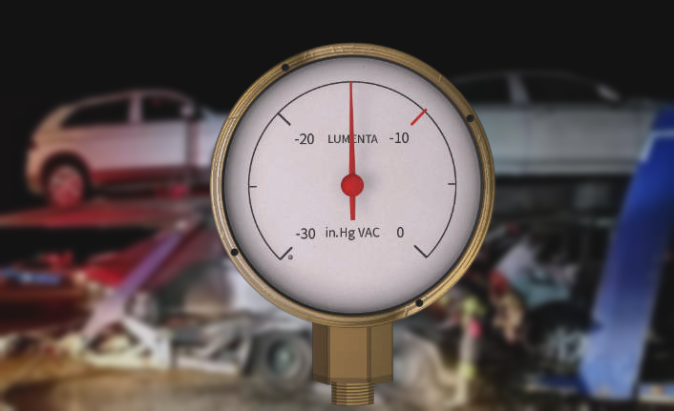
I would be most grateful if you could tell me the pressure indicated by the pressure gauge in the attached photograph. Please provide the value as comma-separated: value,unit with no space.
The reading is -15,inHg
